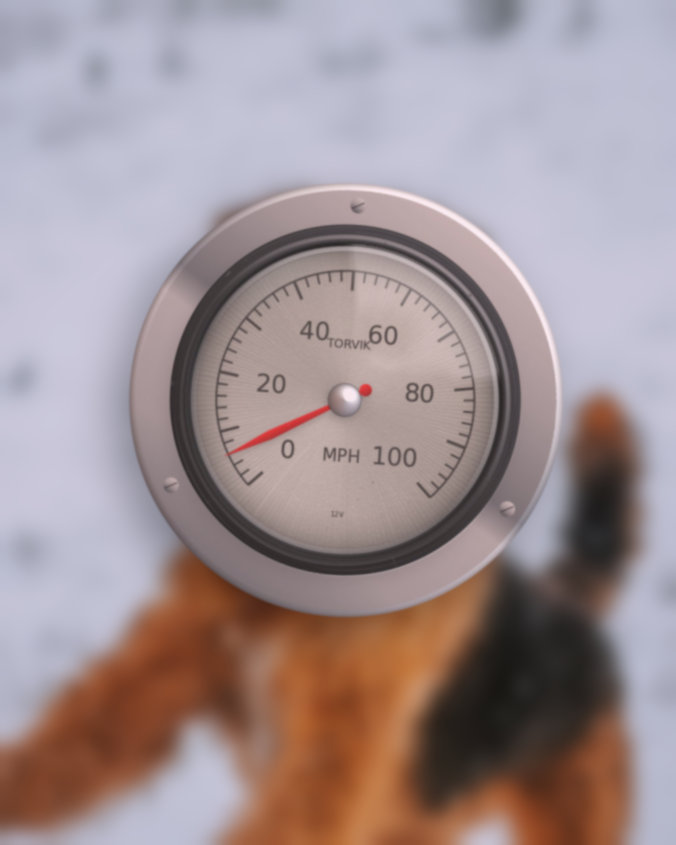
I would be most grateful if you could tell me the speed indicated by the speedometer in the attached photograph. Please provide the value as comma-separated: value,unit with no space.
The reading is 6,mph
